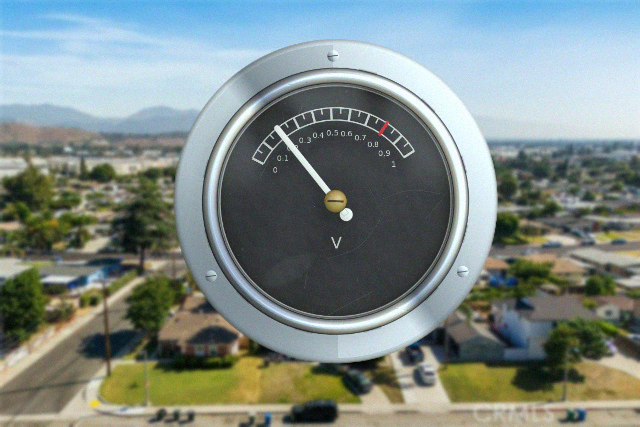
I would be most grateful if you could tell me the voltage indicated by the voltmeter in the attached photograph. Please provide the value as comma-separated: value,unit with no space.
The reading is 0.2,V
